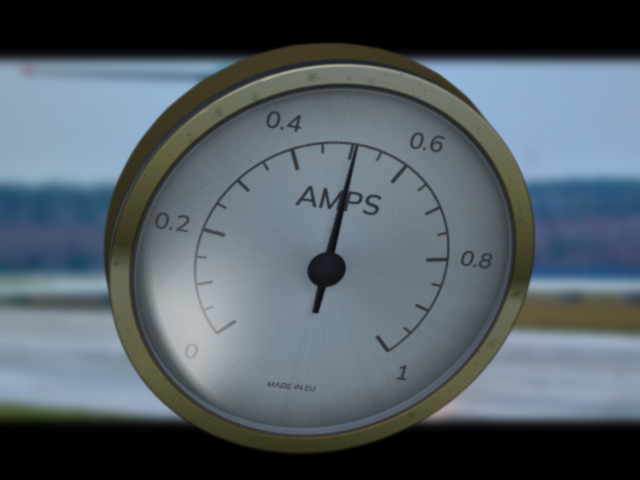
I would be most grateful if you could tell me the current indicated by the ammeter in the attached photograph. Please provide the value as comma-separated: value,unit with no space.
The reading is 0.5,A
